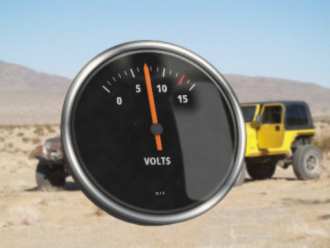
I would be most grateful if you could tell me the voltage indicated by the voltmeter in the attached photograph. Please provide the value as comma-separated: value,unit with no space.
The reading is 7,V
